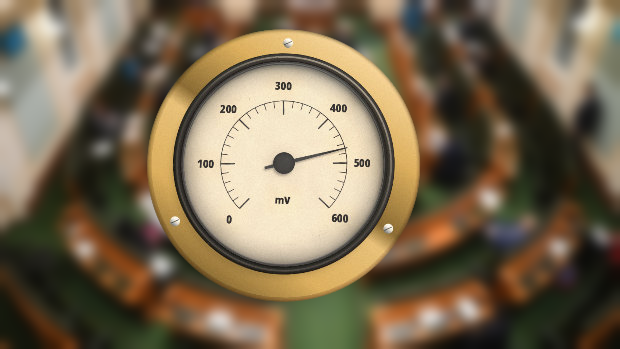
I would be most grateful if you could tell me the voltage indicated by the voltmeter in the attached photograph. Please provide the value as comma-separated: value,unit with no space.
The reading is 470,mV
